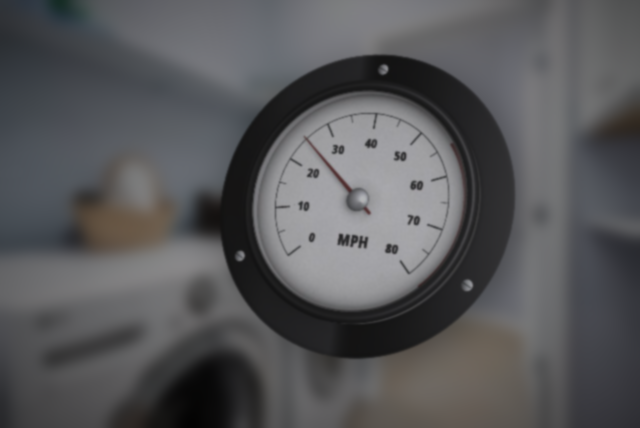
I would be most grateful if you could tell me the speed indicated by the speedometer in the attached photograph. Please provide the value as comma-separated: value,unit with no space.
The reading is 25,mph
